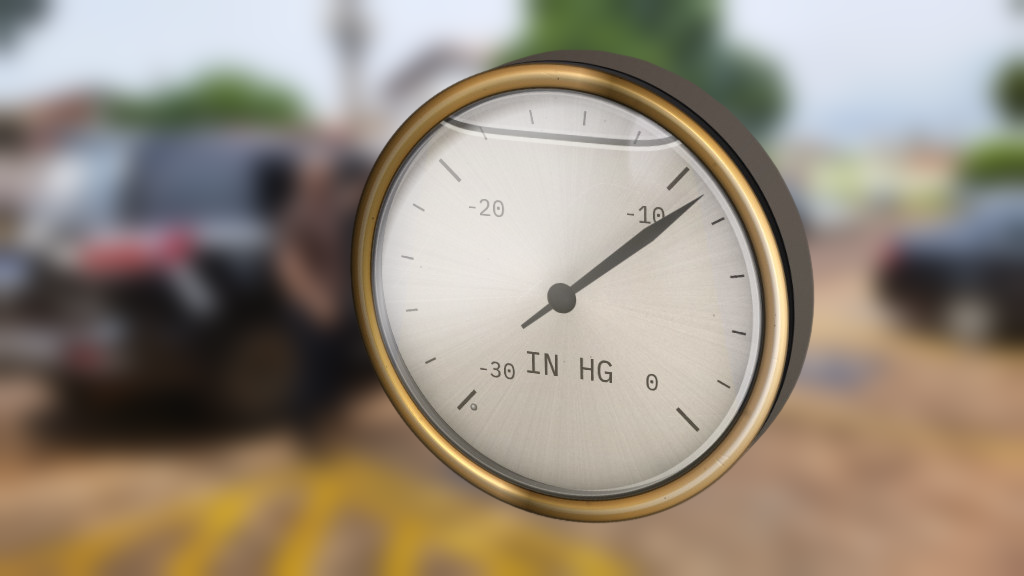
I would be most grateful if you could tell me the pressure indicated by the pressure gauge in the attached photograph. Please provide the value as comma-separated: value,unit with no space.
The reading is -9,inHg
